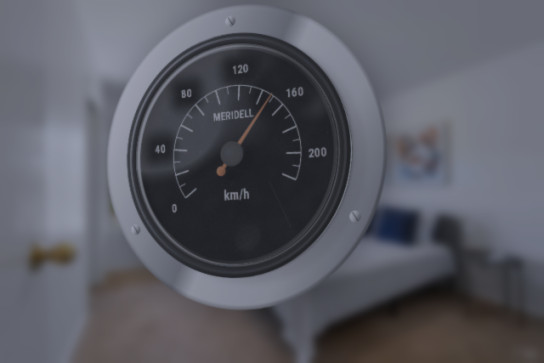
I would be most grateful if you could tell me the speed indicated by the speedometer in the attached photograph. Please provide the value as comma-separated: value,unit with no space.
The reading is 150,km/h
